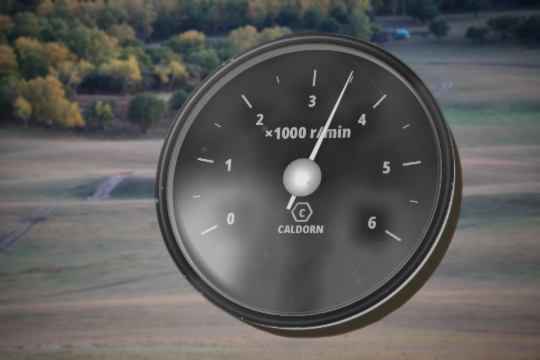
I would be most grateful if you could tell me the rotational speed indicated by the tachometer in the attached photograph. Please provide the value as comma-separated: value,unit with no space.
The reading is 3500,rpm
